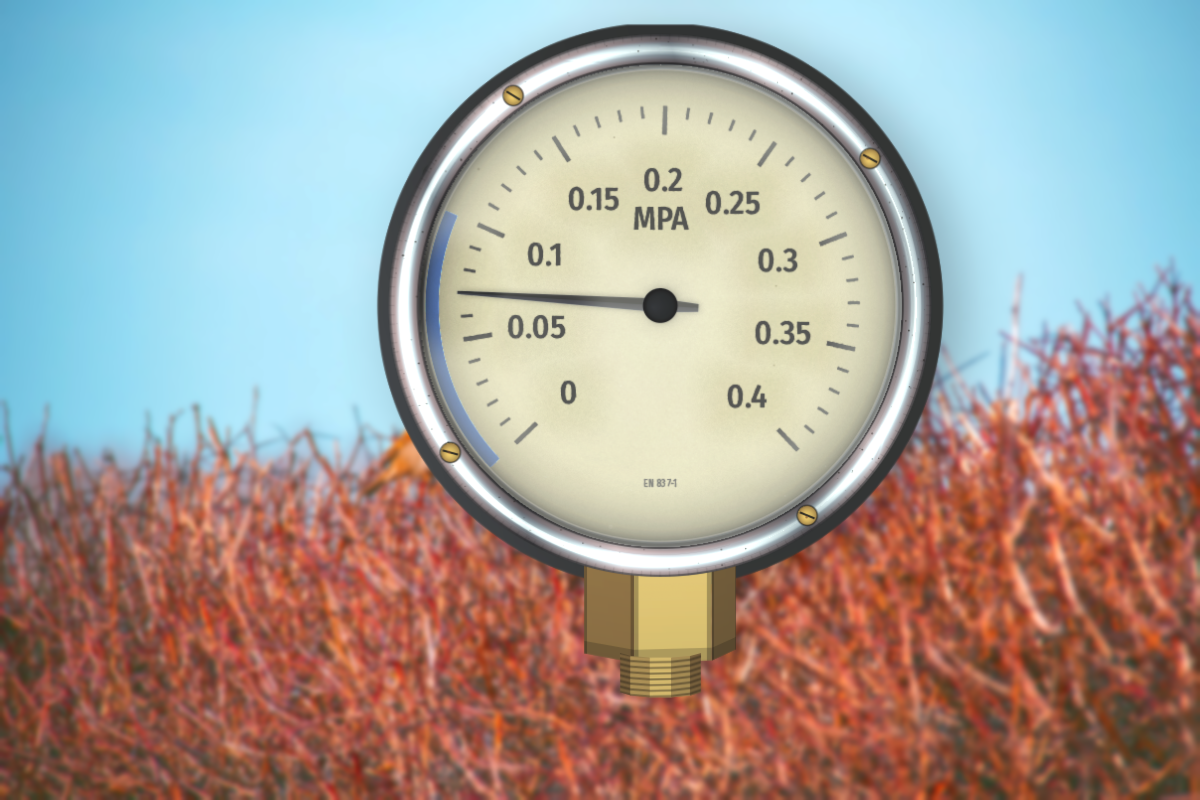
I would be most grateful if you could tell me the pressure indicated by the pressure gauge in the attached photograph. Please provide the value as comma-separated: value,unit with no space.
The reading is 0.07,MPa
